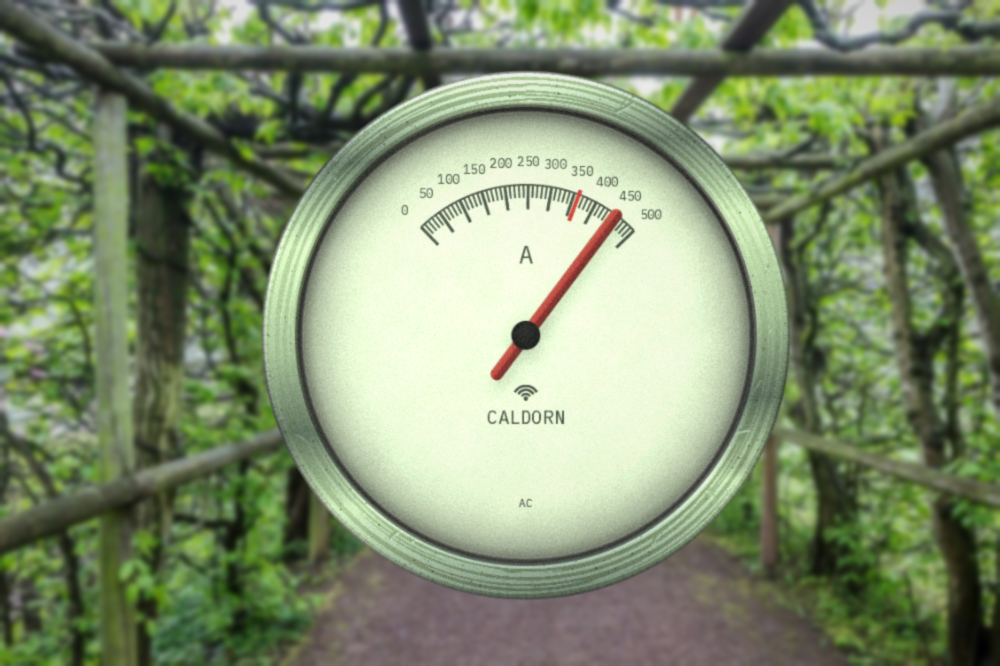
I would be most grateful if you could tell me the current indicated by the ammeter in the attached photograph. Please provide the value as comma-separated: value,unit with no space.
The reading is 450,A
